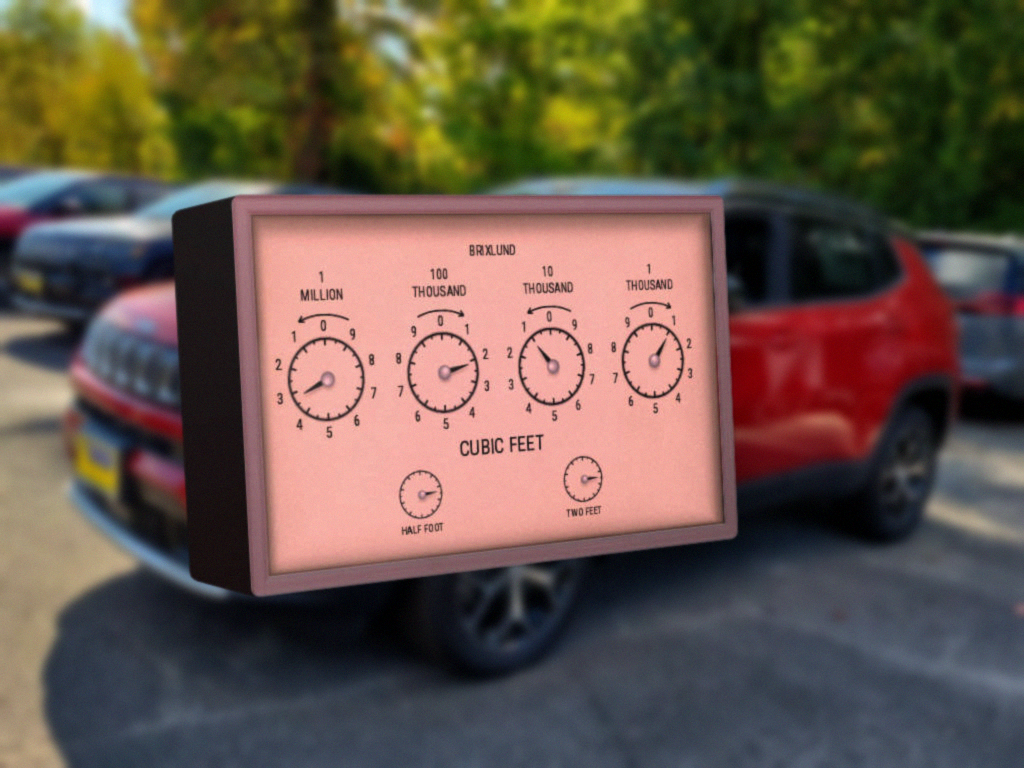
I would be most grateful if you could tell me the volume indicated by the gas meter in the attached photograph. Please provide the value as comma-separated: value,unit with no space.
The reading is 321100,ft³
